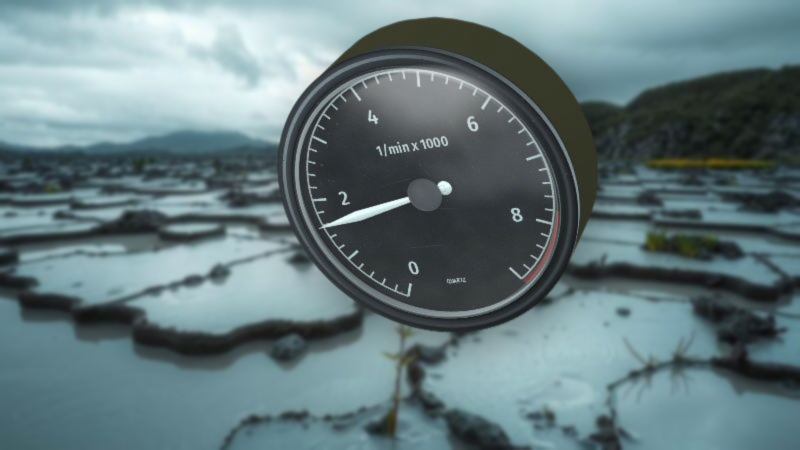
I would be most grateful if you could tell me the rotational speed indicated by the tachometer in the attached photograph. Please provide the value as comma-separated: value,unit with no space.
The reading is 1600,rpm
